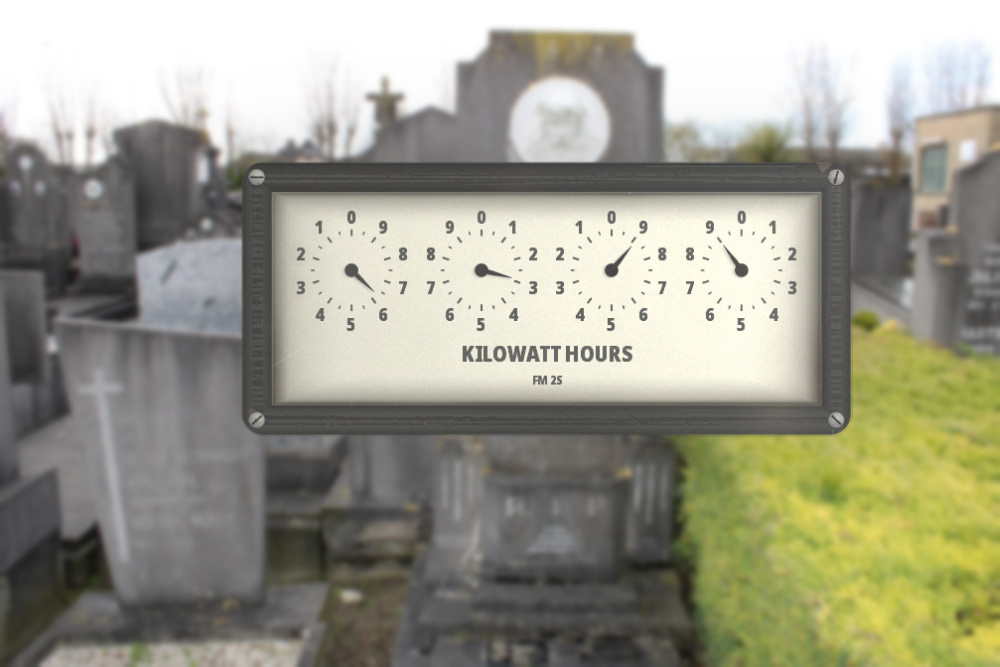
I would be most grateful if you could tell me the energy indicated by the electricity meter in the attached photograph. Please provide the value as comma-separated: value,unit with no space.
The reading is 6289,kWh
